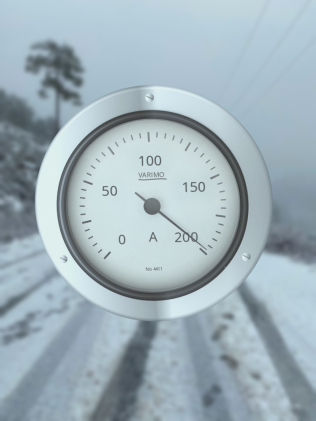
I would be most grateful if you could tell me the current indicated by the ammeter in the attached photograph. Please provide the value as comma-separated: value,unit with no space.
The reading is 197.5,A
